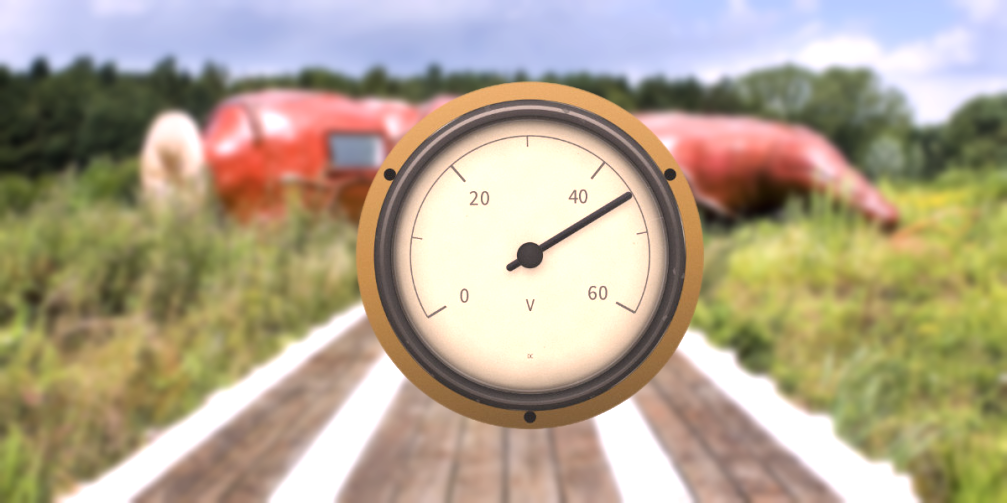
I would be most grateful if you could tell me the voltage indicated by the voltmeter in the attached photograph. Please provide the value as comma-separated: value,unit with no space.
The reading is 45,V
